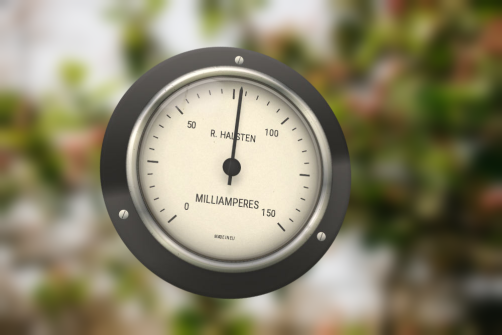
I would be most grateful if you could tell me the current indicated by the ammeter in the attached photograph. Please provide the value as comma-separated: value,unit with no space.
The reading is 77.5,mA
